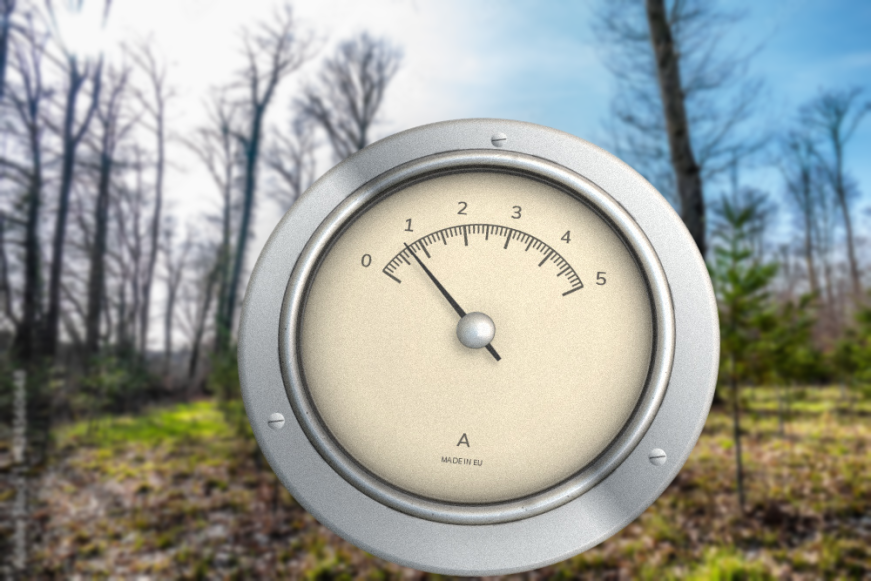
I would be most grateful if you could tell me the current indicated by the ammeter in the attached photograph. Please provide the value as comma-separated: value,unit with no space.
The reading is 0.7,A
